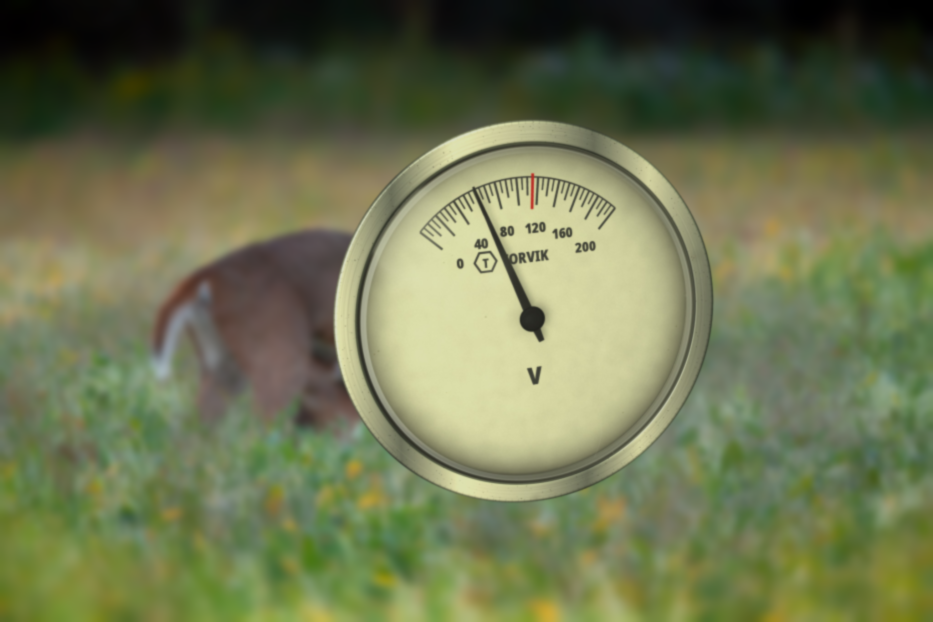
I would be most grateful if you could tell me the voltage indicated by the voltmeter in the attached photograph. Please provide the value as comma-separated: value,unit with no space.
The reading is 60,V
